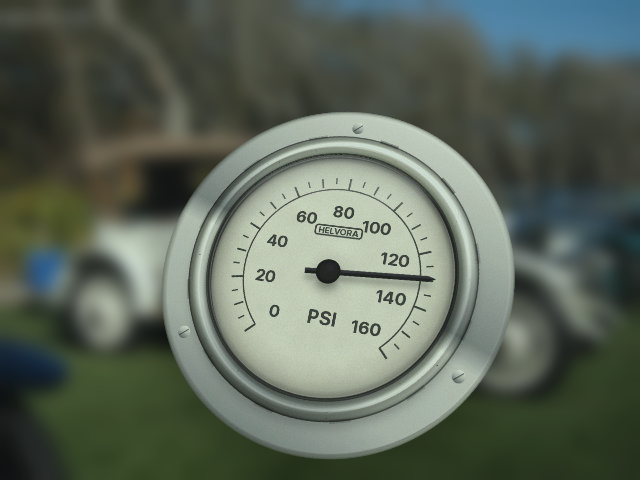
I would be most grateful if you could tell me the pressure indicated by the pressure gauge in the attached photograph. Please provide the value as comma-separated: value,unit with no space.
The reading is 130,psi
